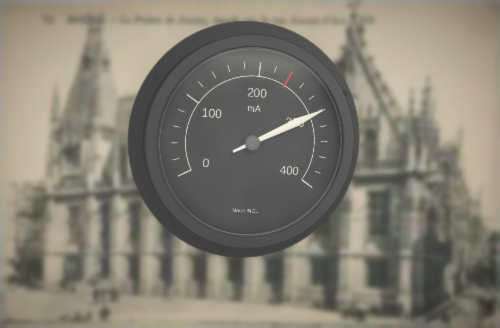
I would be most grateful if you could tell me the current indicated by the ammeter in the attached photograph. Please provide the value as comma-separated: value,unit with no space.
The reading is 300,mA
